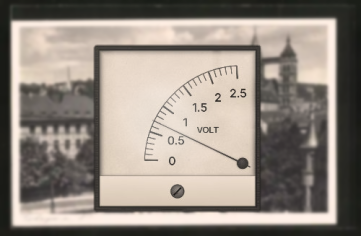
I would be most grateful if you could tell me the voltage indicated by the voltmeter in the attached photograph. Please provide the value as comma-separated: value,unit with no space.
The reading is 0.7,V
